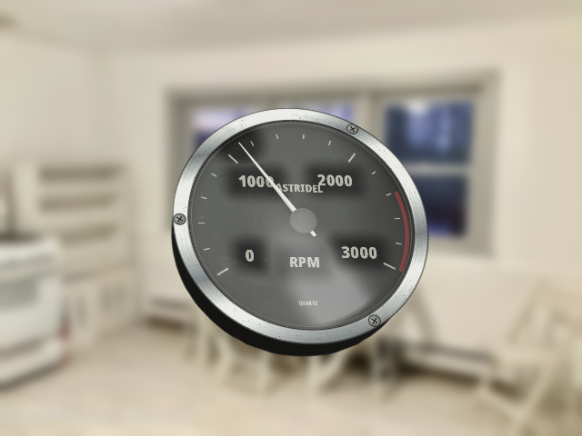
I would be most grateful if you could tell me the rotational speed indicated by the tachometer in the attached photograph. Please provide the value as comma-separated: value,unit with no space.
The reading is 1100,rpm
